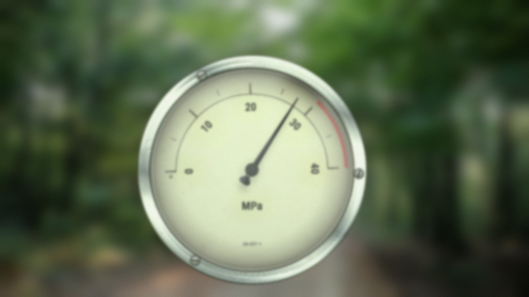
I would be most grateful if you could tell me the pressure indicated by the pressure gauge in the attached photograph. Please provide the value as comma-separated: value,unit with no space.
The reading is 27.5,MPa
